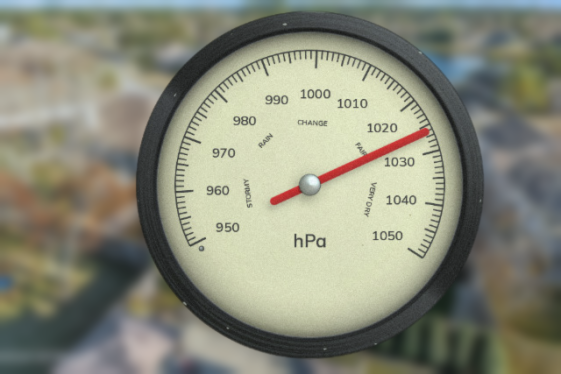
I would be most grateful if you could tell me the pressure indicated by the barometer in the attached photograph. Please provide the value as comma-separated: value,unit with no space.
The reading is 1026,hPa
